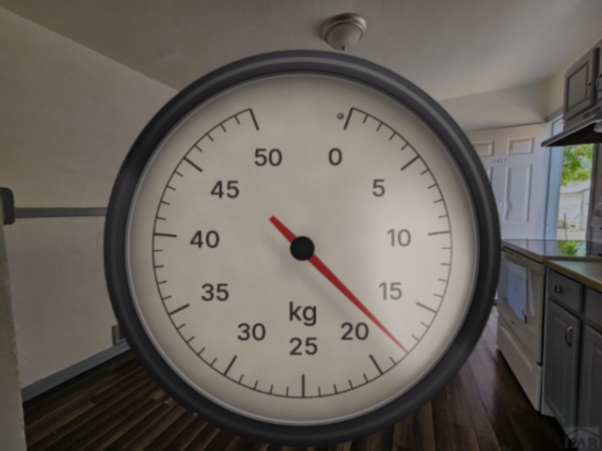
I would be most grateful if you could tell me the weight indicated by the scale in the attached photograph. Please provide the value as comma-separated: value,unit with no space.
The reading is 18,kg
